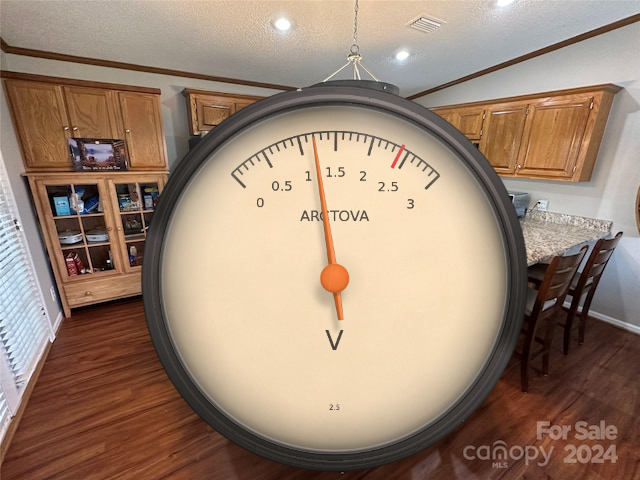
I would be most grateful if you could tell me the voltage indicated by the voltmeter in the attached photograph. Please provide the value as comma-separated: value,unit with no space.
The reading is 1.2,V
